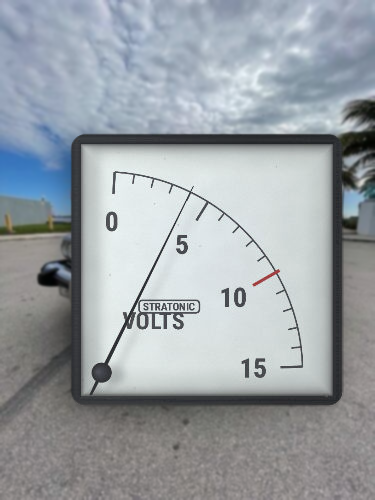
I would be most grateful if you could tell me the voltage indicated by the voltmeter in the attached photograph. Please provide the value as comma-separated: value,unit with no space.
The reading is 4,V
